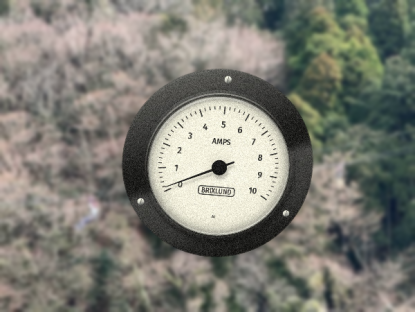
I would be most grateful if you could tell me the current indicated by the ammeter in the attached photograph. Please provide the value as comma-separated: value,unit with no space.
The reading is 0.2,A
